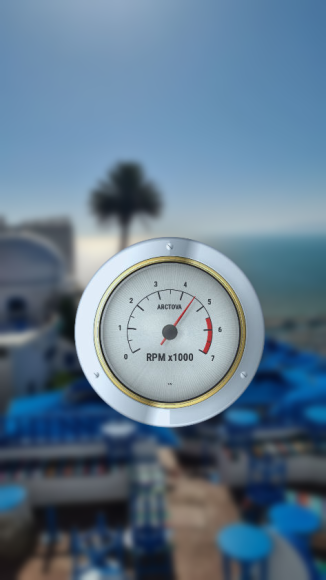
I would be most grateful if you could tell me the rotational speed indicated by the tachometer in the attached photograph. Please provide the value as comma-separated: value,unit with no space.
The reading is 4500,rpm
